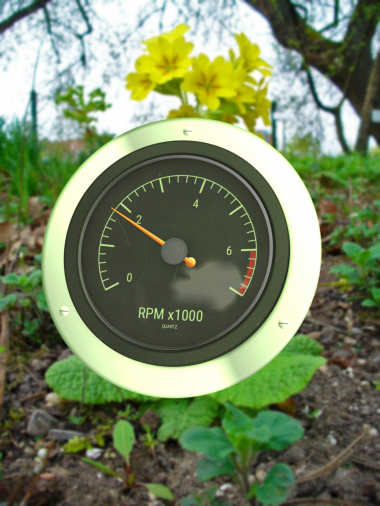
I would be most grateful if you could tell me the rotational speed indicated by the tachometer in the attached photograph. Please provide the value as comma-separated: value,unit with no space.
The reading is 1800,rpm
